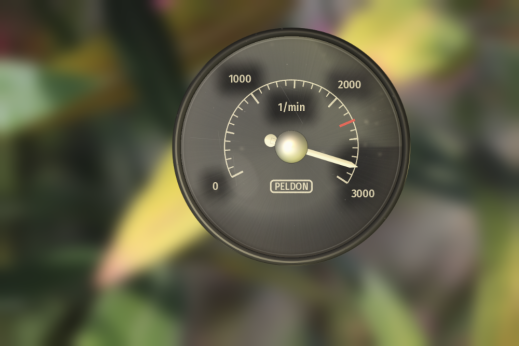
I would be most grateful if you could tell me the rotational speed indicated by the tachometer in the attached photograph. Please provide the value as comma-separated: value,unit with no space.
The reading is 2800,rpm
